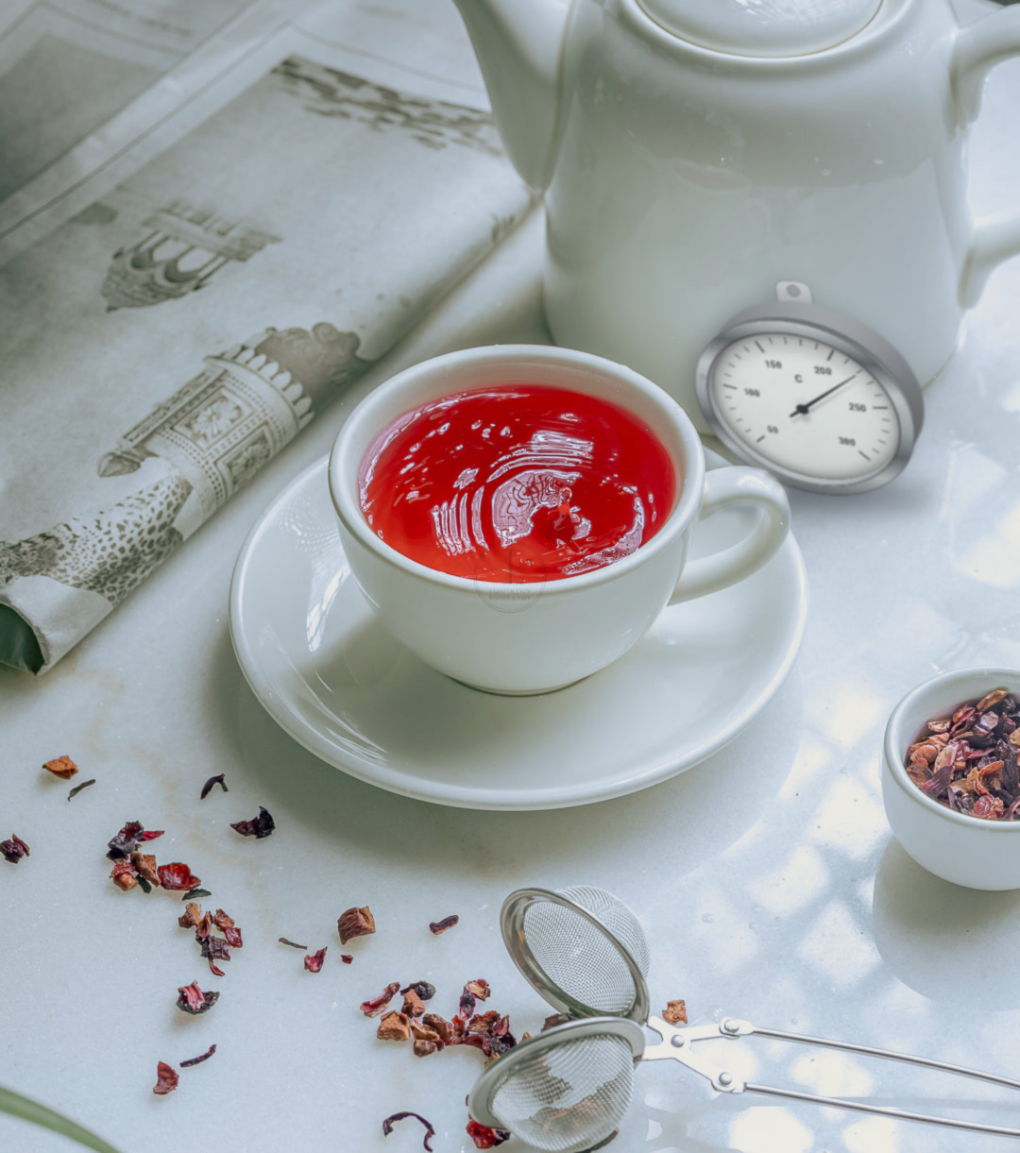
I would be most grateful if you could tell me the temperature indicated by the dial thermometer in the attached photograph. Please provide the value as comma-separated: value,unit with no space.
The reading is 220,°C
